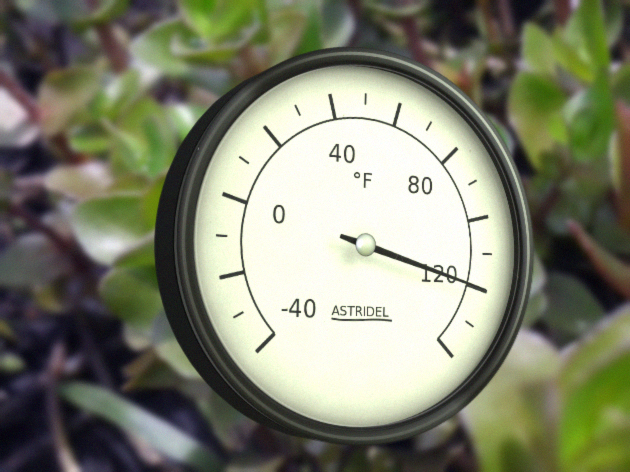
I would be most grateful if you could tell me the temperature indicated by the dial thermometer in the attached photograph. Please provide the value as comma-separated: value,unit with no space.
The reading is 120,°F
